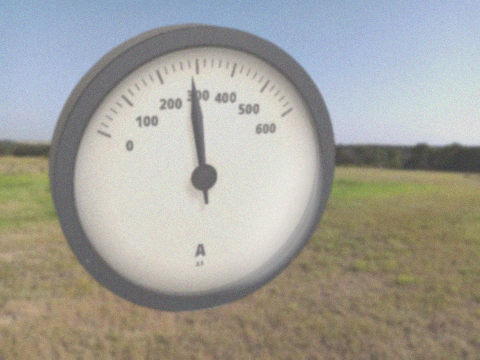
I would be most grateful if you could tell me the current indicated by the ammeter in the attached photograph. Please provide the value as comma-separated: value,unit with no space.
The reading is 280,A
